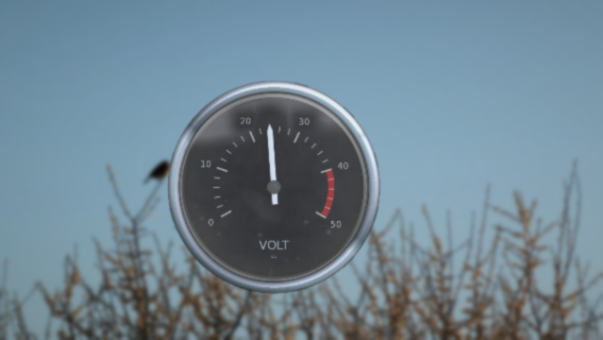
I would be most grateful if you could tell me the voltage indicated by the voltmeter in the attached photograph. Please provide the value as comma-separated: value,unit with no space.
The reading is 24,V
